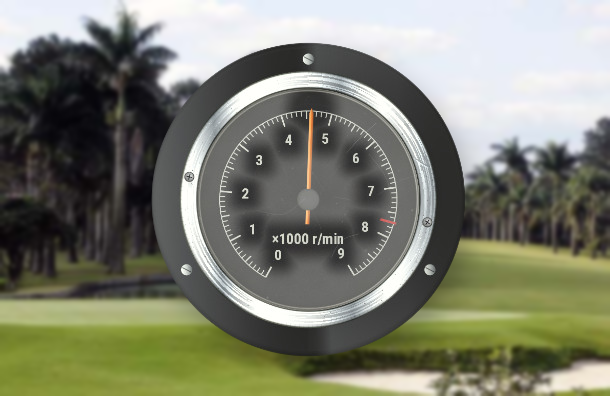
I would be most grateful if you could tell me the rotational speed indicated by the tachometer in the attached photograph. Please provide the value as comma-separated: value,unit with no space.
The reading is 4600,rpm
